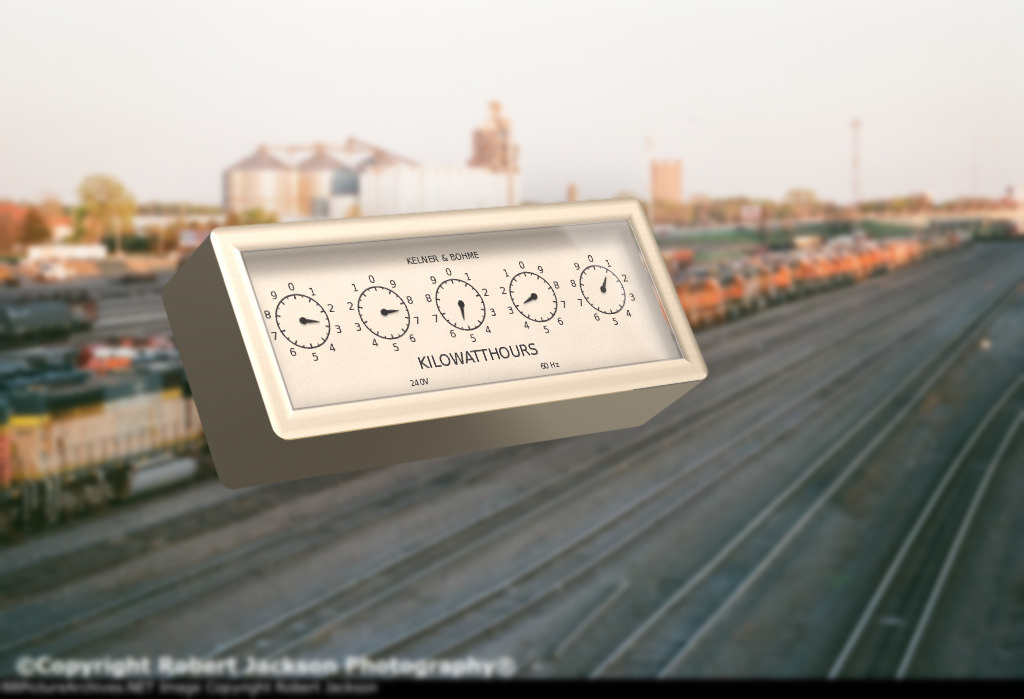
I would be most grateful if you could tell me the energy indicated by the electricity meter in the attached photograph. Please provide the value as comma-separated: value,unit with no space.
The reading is 27531,kWh
